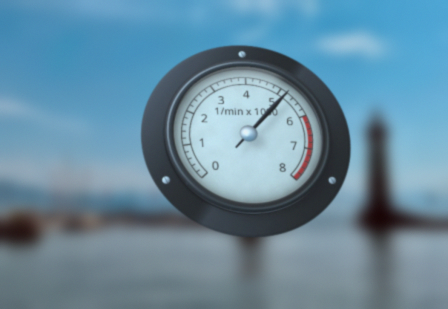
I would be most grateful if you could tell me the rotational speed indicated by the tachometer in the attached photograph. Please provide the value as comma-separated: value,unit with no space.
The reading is 5200,rpm
